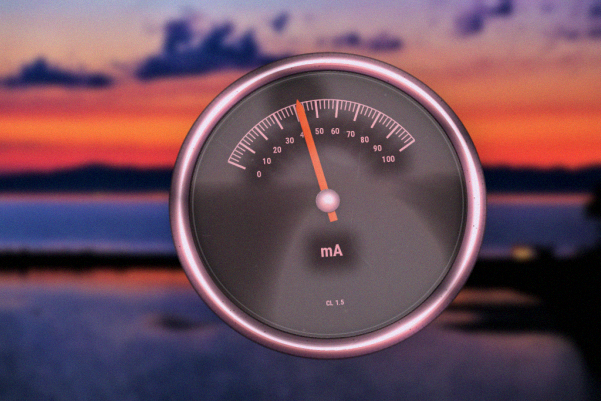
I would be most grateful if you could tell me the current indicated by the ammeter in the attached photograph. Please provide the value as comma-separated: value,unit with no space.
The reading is 42,mA
